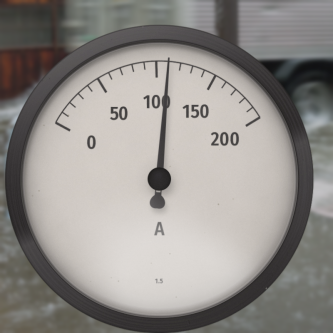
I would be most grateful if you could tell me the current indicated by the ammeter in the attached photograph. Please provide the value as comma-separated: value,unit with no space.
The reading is 110,A
